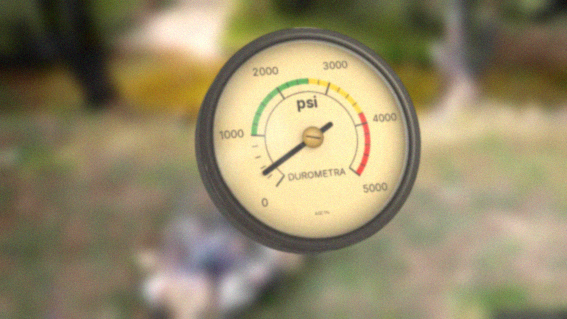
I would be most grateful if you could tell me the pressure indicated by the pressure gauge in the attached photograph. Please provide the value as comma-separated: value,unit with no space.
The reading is 300,psi
